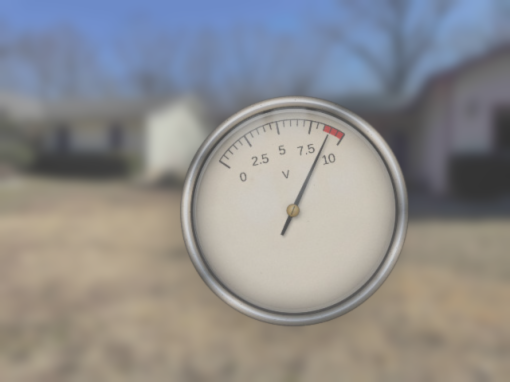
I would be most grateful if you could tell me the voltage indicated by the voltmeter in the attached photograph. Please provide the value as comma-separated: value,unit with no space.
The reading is 9,V
